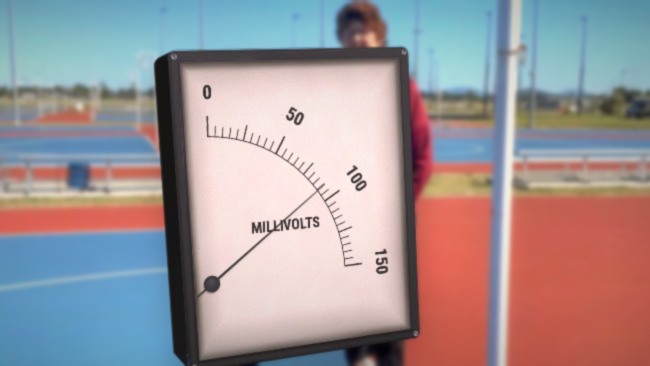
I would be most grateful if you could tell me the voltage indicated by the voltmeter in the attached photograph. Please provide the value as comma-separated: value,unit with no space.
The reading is 90,mV
